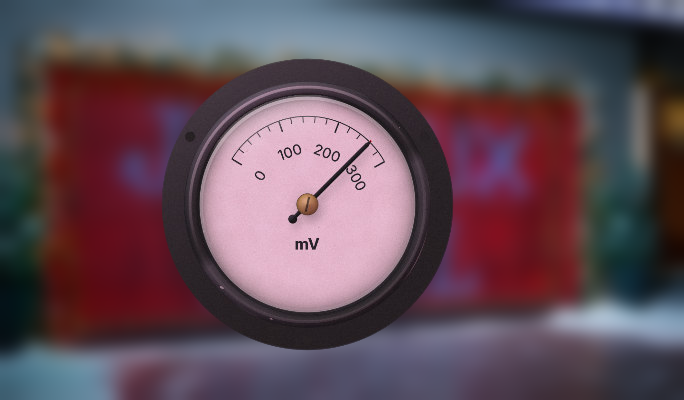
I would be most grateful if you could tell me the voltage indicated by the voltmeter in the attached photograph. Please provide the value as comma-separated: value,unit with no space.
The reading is 260,mV
